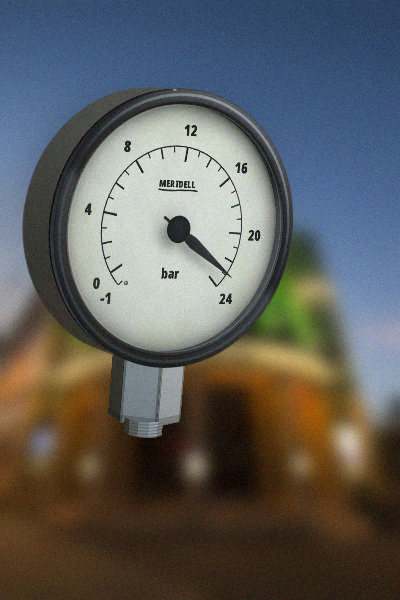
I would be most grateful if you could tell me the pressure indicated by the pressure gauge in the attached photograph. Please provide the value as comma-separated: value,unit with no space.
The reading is 23,bar
